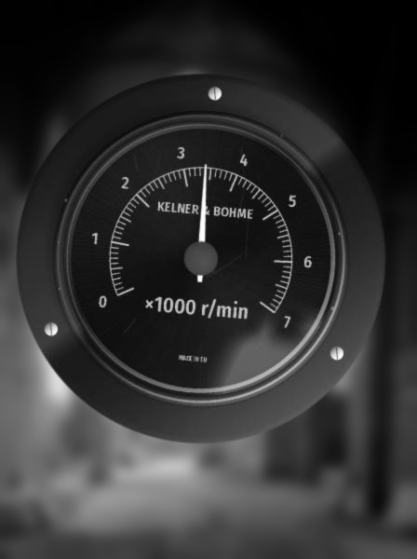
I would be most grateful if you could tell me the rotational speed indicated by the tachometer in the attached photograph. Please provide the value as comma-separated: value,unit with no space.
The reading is 3400,rpm
